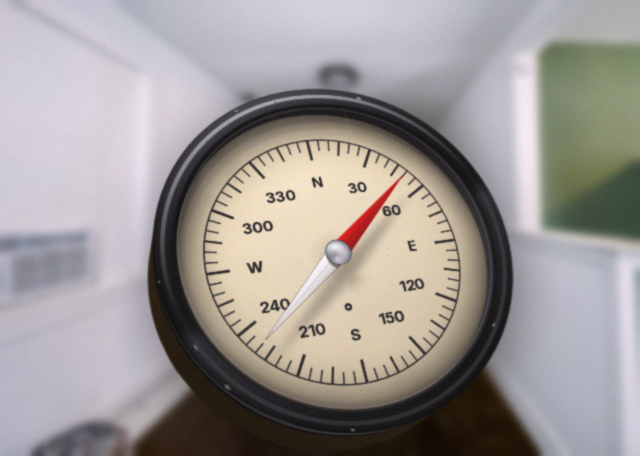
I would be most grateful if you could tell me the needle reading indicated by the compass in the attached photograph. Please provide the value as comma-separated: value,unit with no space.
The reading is 50,°
